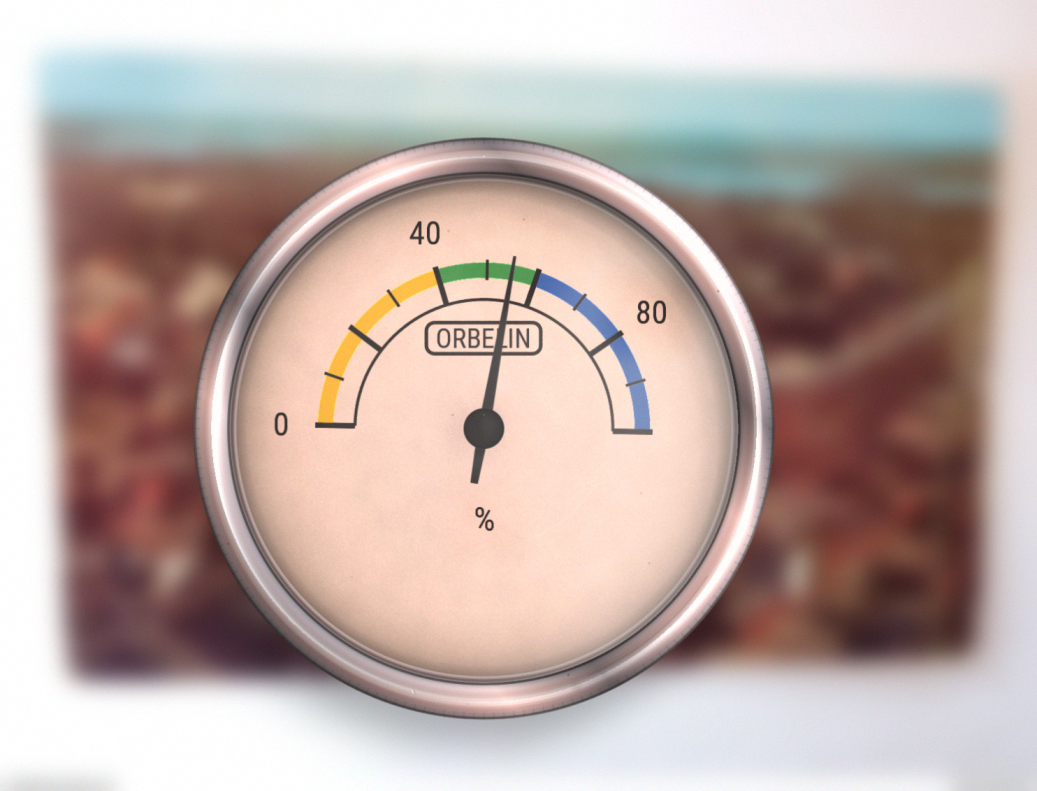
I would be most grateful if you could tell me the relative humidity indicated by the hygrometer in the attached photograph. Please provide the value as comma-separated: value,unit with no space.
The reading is 55,%
